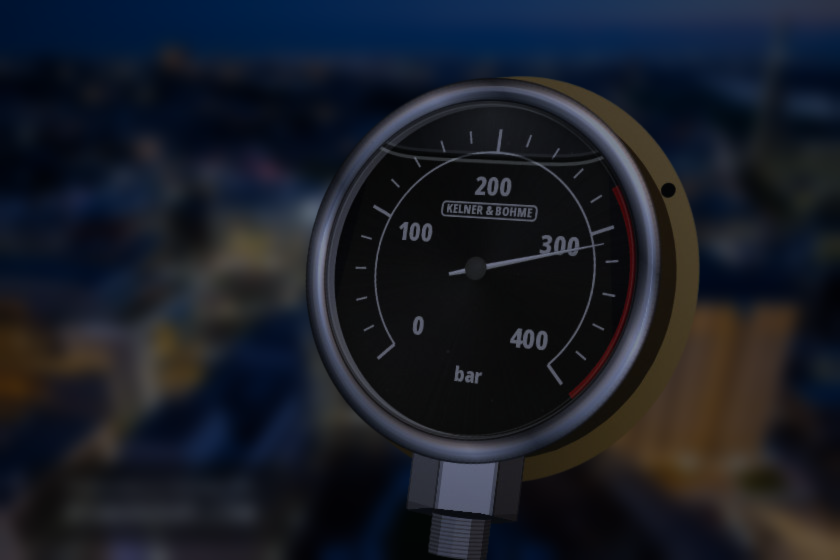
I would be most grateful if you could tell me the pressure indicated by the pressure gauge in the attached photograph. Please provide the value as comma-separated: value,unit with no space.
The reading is 310,bar
